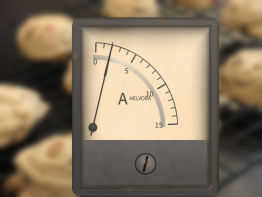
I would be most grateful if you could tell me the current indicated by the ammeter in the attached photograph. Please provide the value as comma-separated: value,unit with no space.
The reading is 2,A
